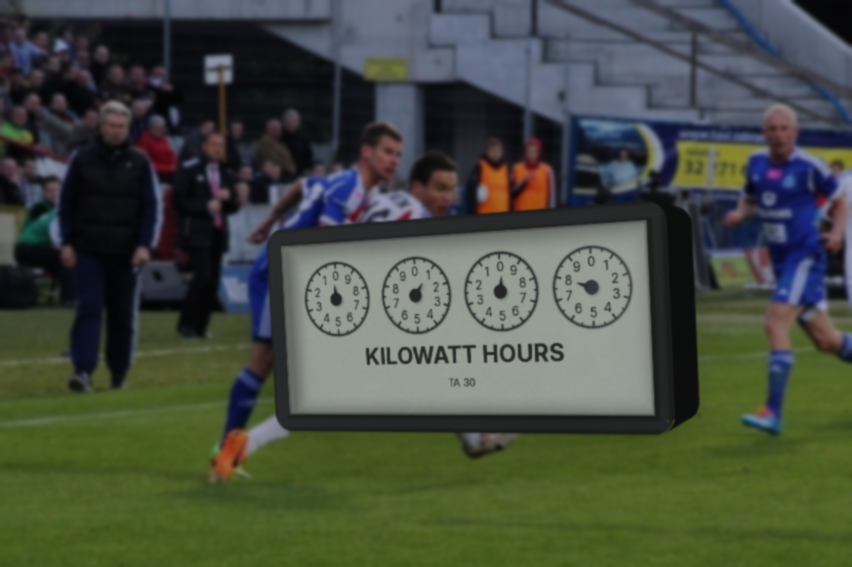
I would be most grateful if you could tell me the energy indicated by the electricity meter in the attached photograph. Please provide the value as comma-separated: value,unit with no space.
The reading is 98,kWh
